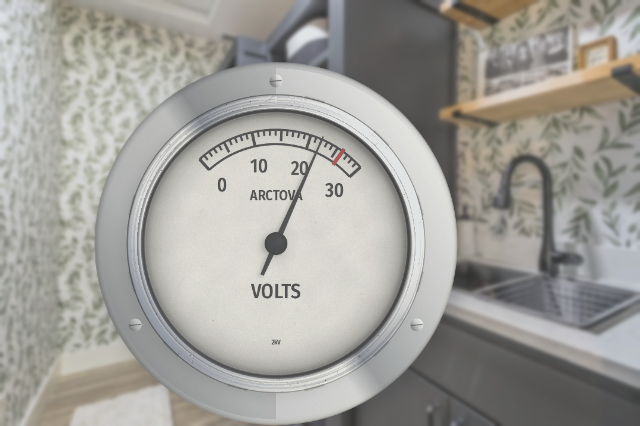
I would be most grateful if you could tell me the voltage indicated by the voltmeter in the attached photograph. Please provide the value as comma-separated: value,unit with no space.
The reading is 22,V
